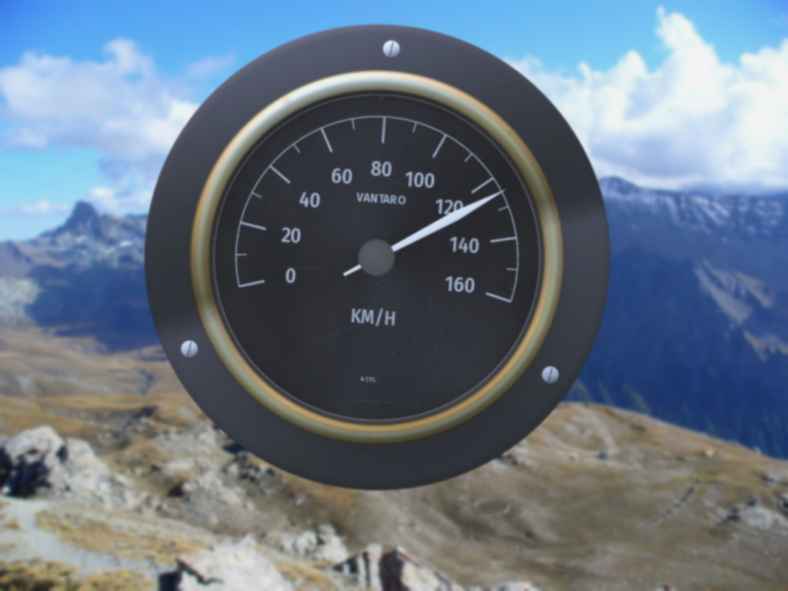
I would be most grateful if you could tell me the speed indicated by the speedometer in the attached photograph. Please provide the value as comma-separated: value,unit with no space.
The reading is 125,km/h
